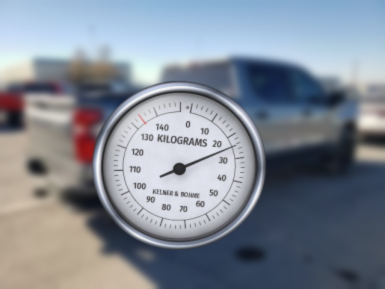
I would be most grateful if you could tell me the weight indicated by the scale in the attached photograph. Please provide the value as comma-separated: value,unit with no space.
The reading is 24,kg
